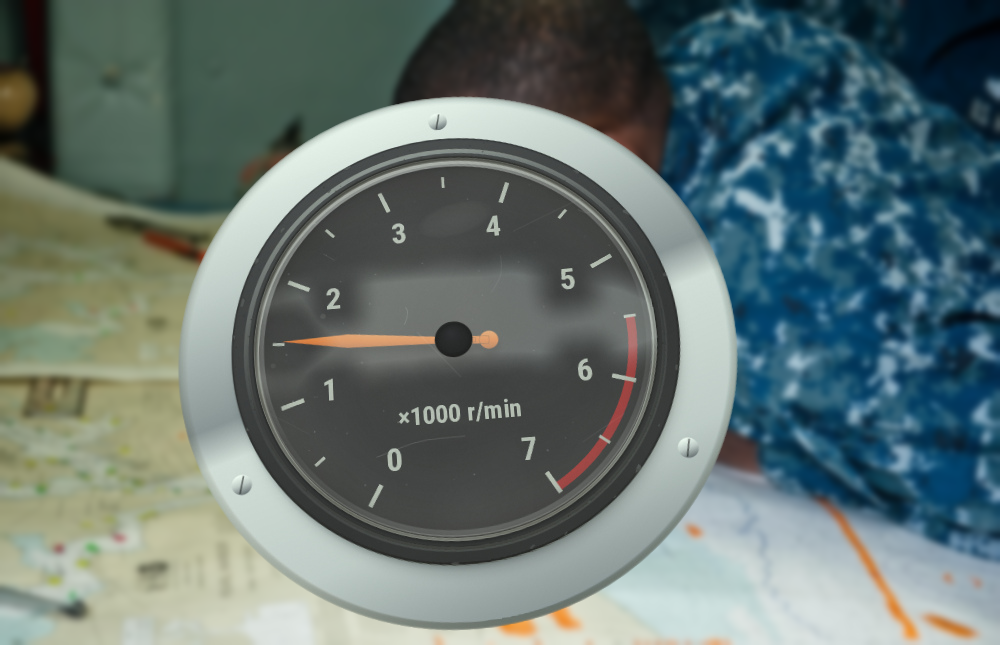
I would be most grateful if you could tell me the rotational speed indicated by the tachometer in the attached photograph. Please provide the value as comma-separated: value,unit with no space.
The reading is 1500,rpm
